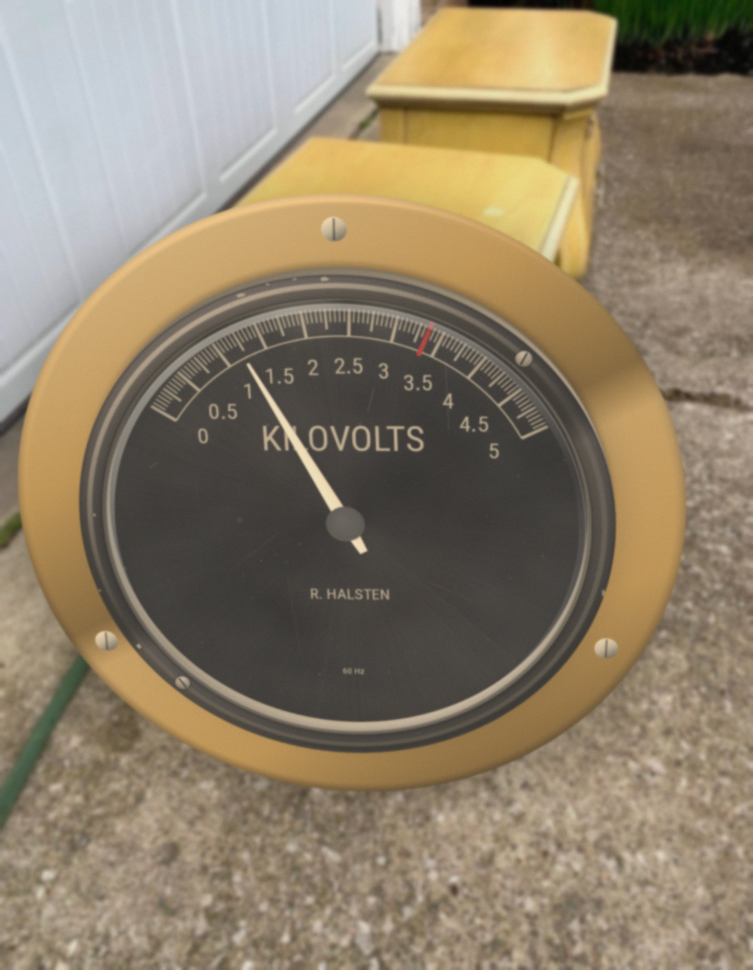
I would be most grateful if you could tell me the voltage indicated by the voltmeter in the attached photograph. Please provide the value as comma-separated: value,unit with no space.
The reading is 1.25,kV
